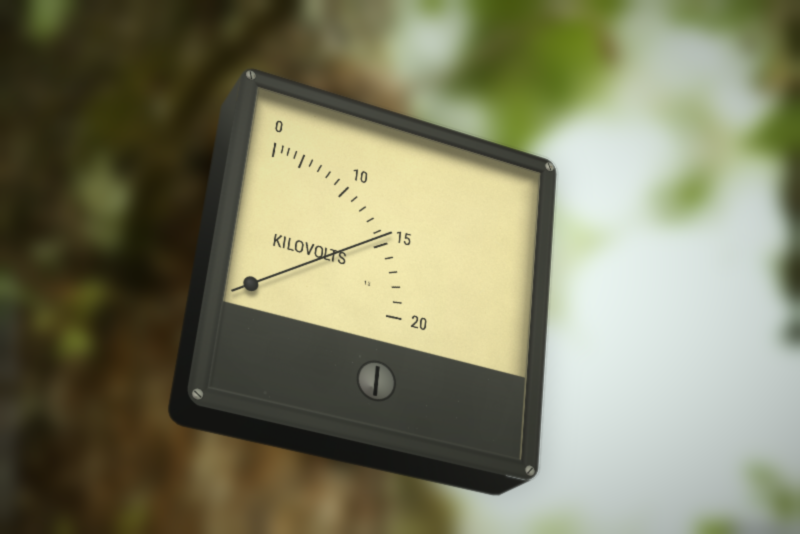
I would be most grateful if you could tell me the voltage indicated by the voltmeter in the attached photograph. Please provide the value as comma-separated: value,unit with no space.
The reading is 14.5,kV
